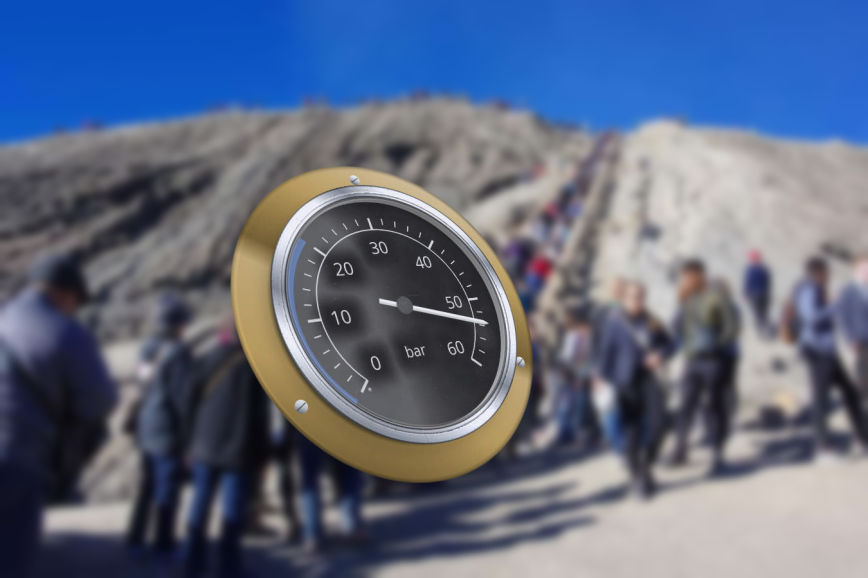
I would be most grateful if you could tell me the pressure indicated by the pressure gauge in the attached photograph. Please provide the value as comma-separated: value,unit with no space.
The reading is 54,bar
